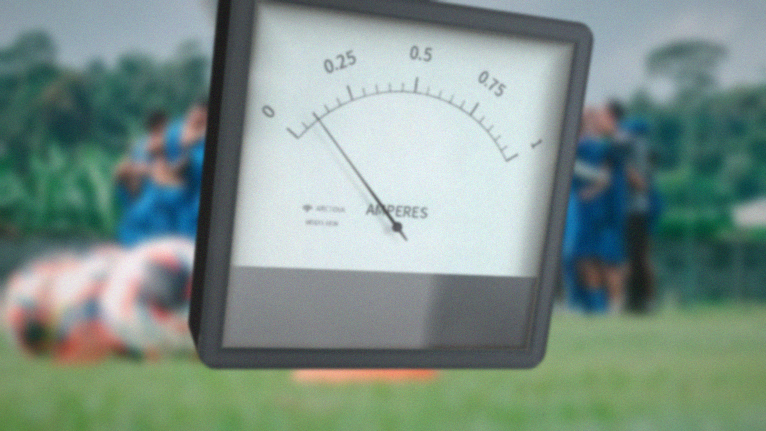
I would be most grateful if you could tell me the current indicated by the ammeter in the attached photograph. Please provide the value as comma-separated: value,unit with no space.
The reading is 0.1,A
